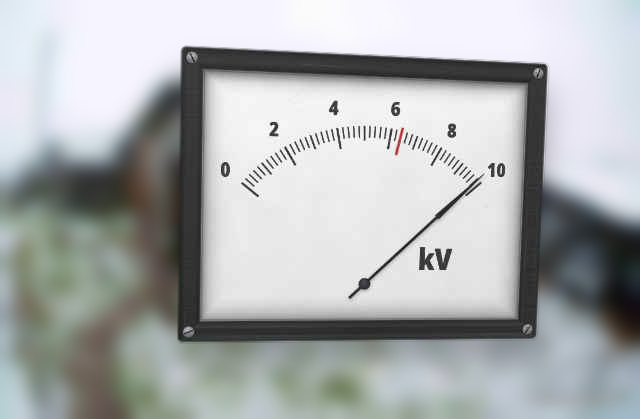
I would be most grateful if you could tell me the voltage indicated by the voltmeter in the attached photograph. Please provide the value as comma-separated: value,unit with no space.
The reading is 9.8,kV
